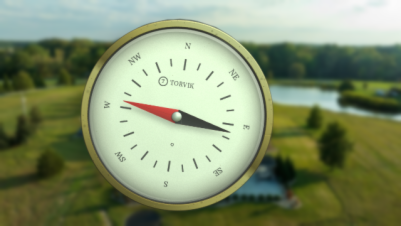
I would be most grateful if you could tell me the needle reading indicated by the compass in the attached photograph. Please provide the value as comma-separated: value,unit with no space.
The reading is 277.5,°
